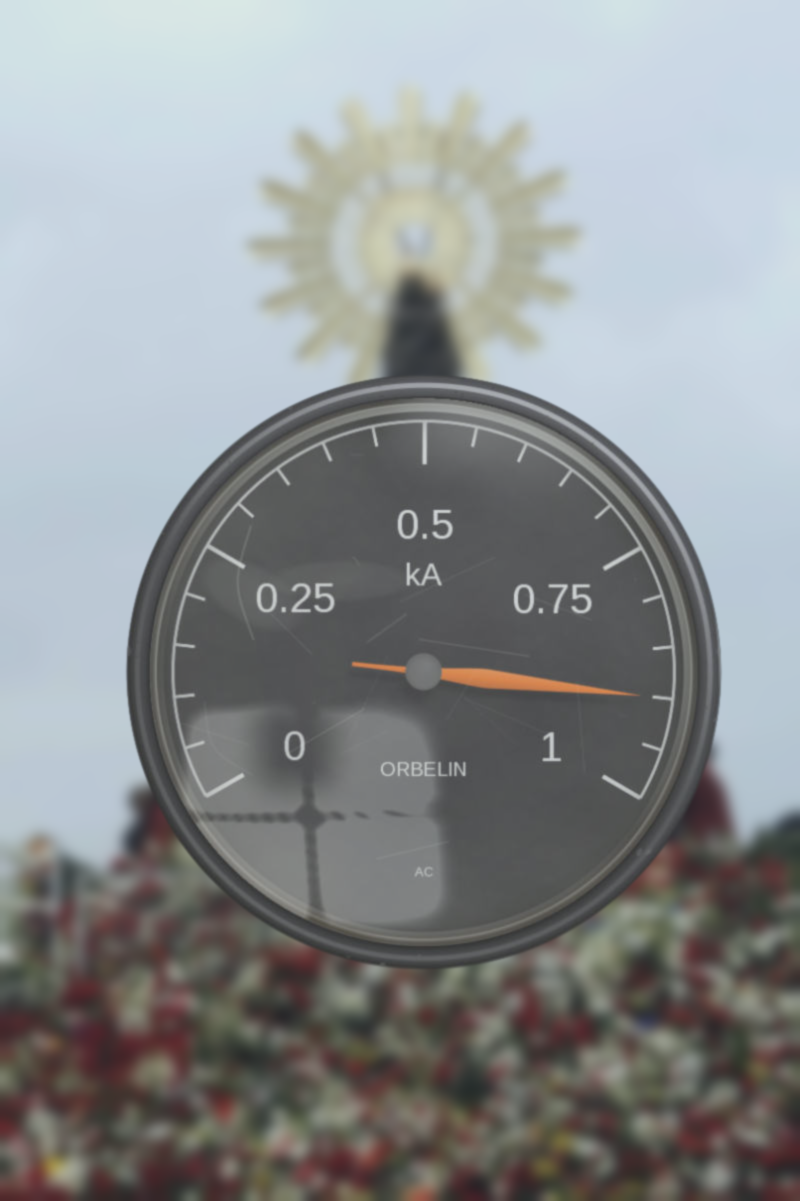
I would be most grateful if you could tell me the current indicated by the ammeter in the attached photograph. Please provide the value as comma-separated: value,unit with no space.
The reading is 0.9,kA
